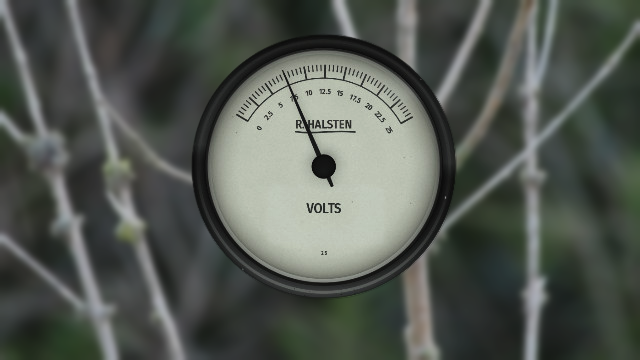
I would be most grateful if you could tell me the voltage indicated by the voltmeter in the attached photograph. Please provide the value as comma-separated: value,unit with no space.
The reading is 7.5,V
